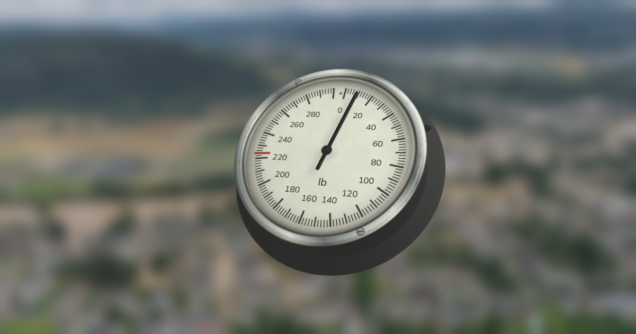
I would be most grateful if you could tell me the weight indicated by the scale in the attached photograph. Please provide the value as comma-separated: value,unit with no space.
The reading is 10,lb
